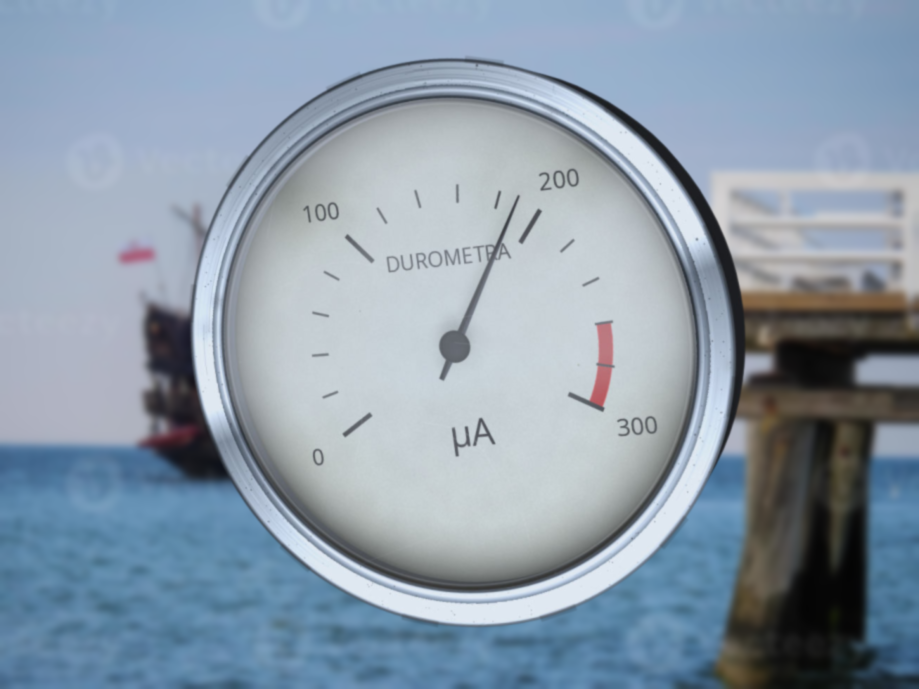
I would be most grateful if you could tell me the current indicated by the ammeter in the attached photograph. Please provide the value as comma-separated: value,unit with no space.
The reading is 190,µA
